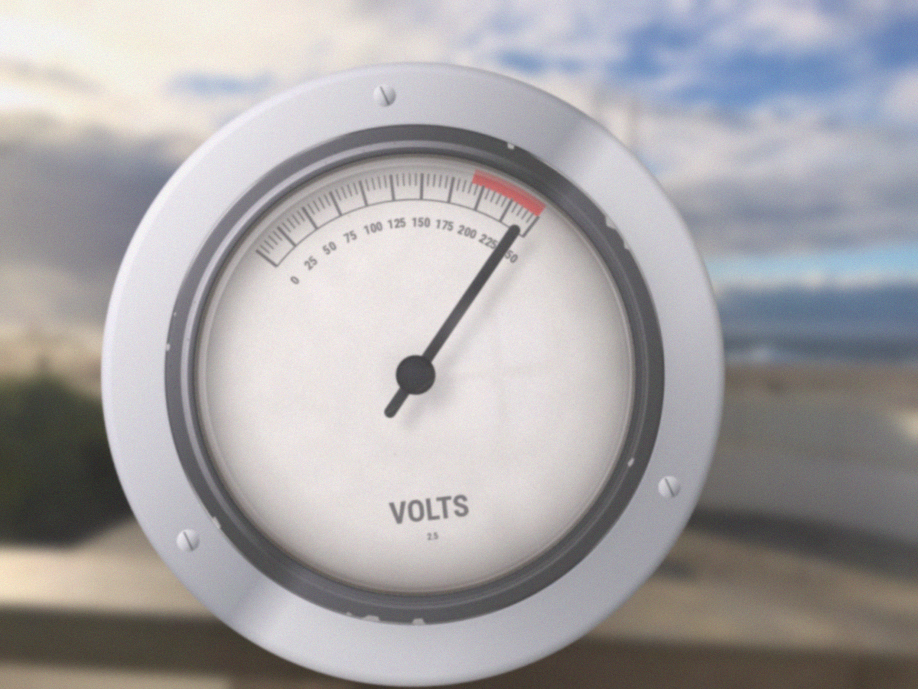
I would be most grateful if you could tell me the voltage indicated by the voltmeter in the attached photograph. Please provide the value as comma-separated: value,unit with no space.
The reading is 240,V
